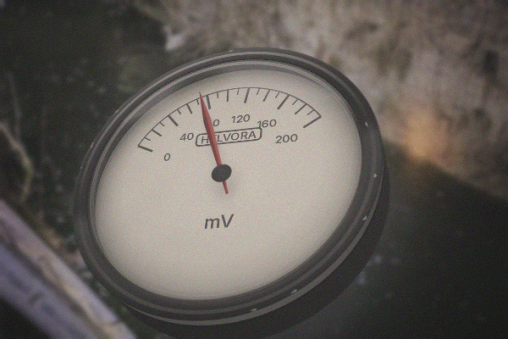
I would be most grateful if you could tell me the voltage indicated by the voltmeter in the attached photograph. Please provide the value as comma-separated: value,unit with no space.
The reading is 75,mV
